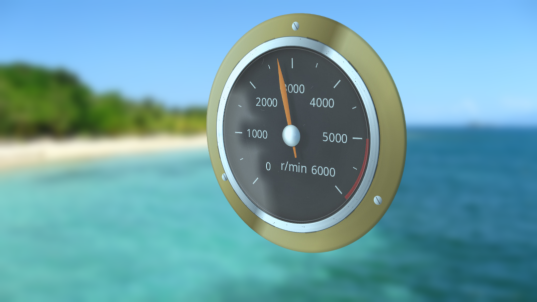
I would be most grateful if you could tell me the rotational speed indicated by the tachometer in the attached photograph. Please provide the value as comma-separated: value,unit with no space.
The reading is 2750,rpm
